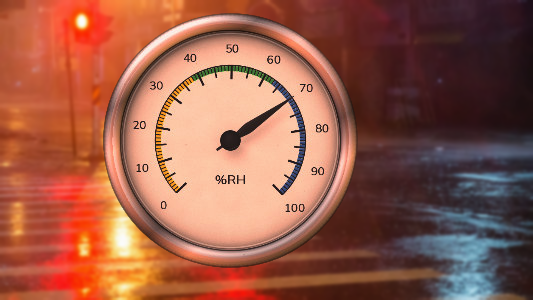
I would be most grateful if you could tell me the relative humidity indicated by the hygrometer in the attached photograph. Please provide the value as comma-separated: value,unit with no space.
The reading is 70,%
